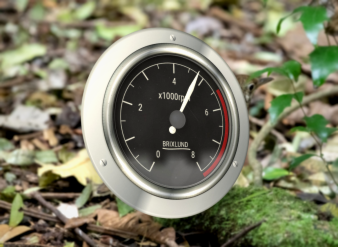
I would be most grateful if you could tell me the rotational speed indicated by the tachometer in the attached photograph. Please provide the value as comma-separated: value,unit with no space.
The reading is 4750,rpm
